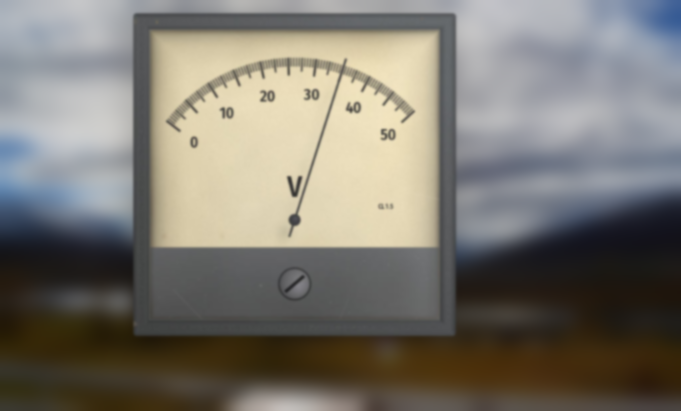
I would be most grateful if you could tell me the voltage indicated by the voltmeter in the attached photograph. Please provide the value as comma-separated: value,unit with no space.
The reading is 35,V
